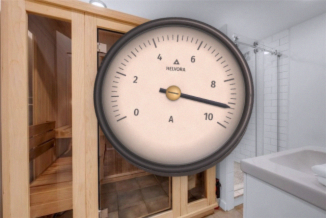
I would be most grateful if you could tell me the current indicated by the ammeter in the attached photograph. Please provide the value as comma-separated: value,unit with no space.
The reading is 9.2,A
